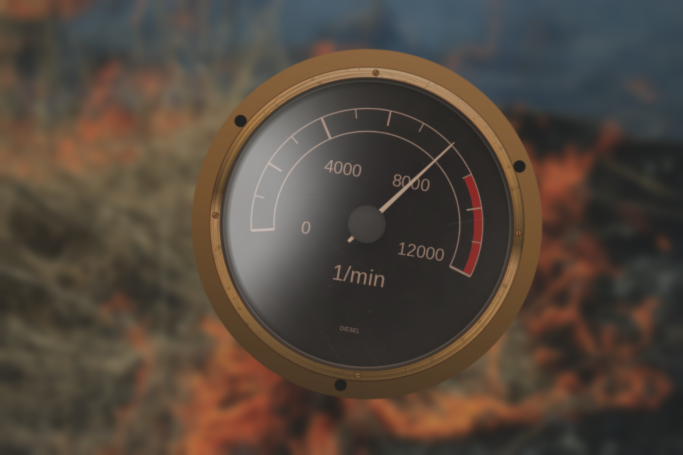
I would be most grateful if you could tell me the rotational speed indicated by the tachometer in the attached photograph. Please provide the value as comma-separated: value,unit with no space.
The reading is 8000,rpm
